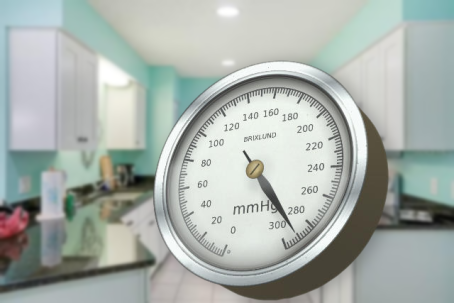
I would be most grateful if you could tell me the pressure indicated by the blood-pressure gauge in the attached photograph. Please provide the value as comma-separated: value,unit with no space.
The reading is 290,mmHg
